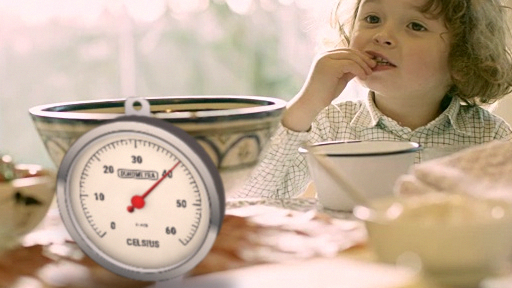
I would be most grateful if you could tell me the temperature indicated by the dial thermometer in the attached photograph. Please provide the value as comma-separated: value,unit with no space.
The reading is 40,°C
